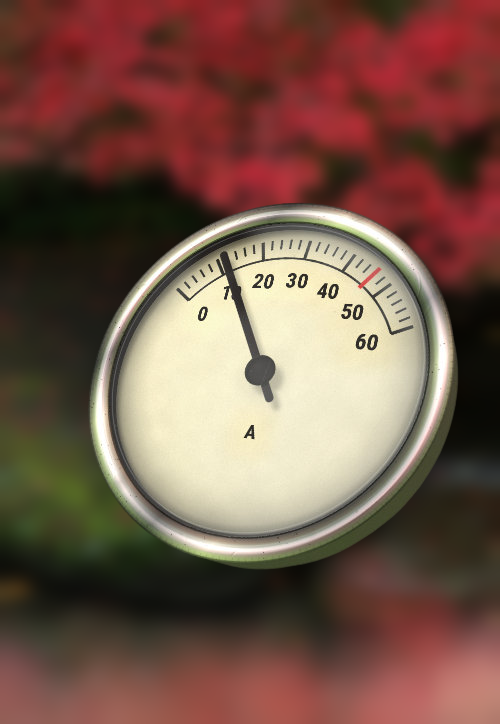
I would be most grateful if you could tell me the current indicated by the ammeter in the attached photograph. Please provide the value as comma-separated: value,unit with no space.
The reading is 12,A
